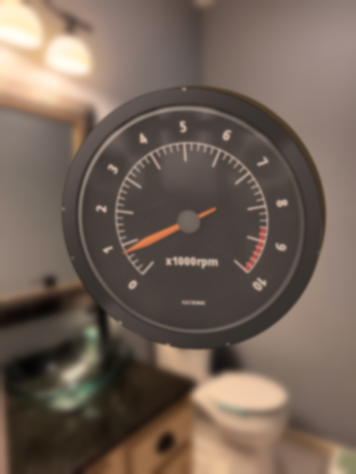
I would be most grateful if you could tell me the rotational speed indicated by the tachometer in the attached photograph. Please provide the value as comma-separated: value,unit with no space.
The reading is 800,rpm
